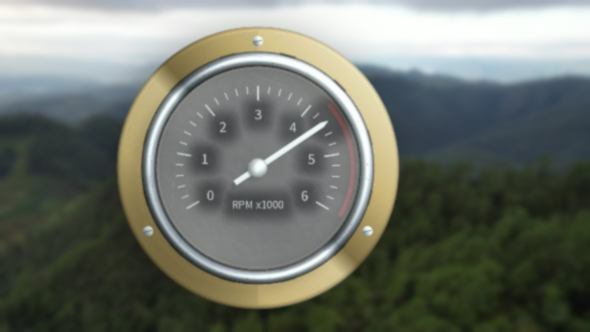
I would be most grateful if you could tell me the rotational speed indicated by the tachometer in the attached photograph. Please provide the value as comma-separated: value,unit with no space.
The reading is 4400,rpm
